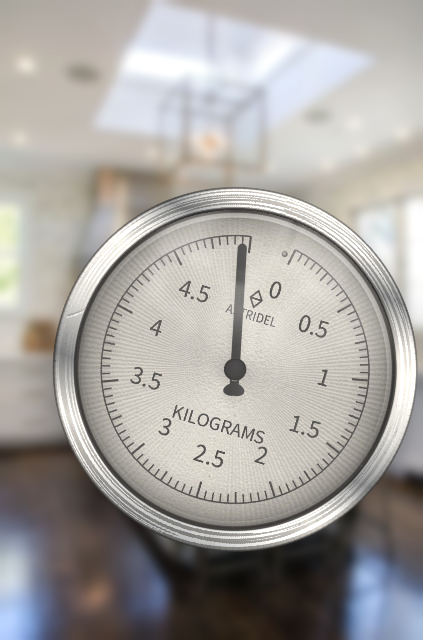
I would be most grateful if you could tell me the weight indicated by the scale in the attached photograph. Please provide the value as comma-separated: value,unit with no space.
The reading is 4.95,kg
